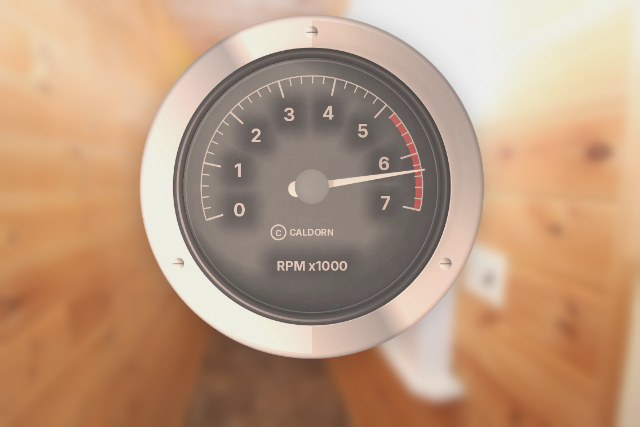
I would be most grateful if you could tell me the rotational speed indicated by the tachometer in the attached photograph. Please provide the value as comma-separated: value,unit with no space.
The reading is 6300,rpm
